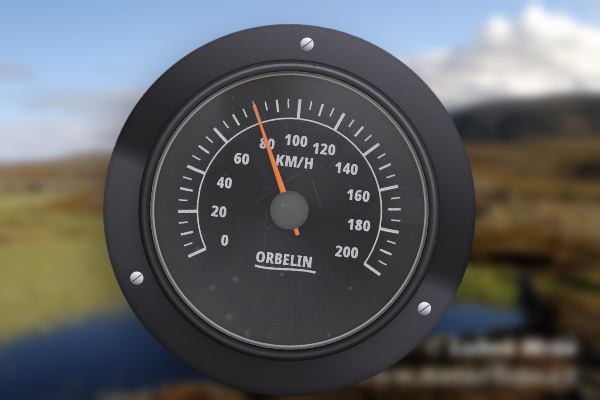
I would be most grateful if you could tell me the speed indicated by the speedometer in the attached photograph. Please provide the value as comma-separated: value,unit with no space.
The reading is 80,km/h
